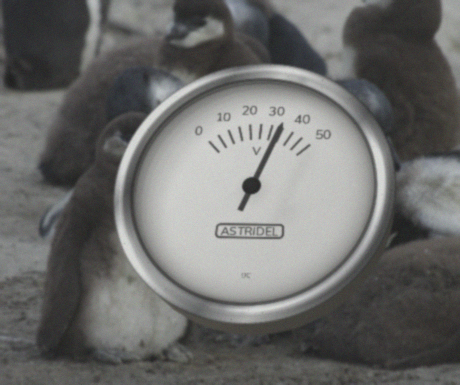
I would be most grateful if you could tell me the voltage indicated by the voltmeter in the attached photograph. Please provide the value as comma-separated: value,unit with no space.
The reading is 35,V
